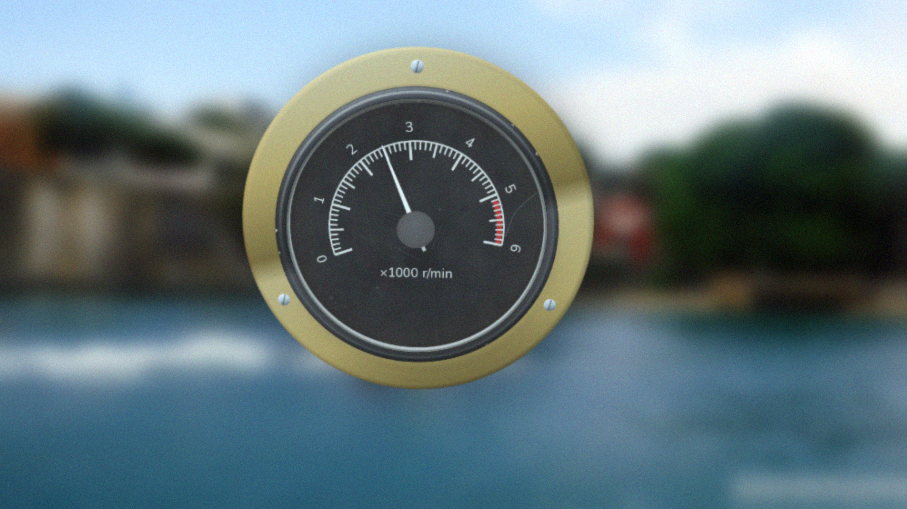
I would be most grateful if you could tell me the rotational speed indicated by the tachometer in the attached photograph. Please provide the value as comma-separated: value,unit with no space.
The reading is 2500,rpm
